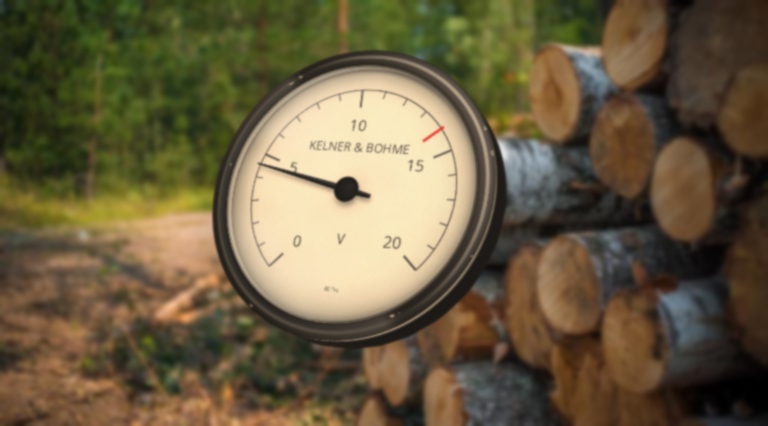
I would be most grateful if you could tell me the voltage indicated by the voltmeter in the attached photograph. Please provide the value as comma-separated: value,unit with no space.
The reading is 4.5,V
